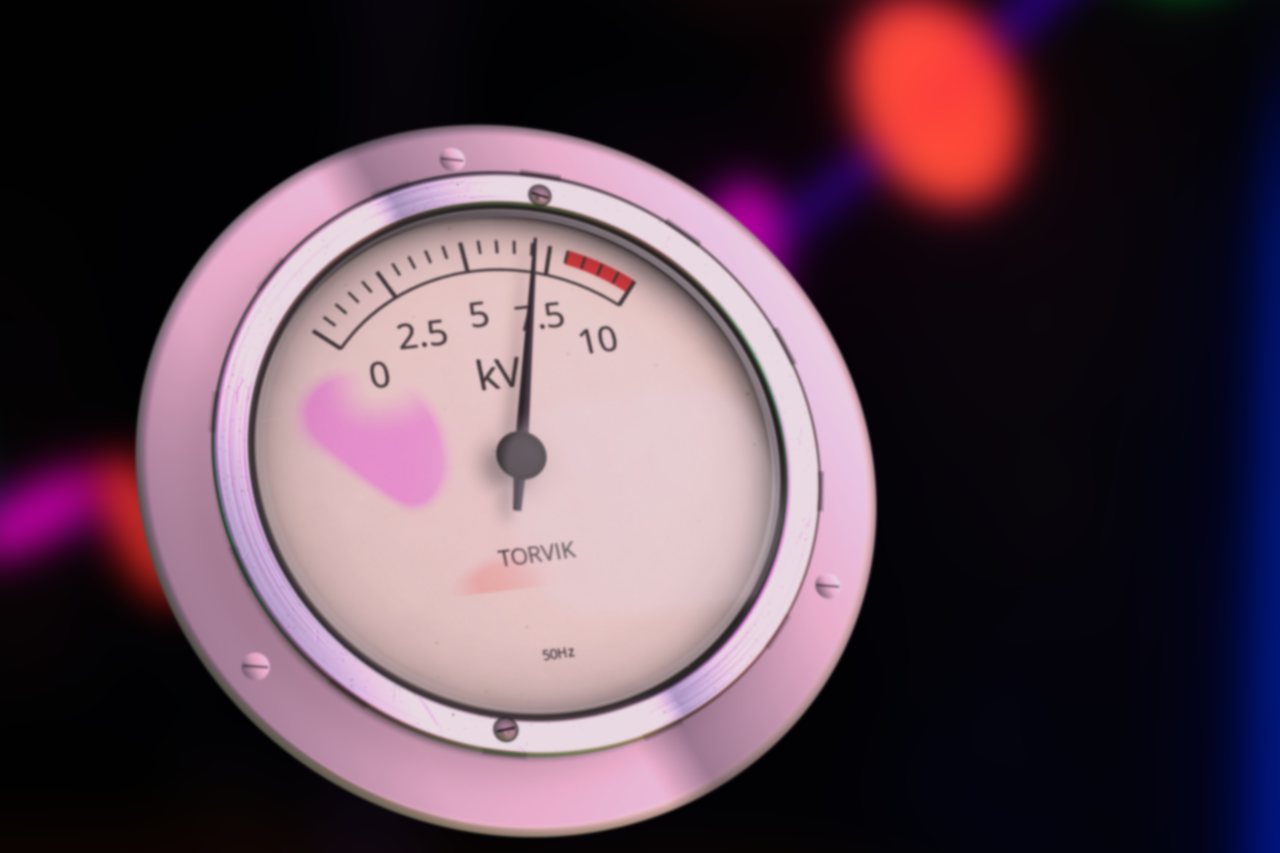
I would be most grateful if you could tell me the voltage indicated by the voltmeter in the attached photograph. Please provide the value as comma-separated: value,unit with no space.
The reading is 7,kV
